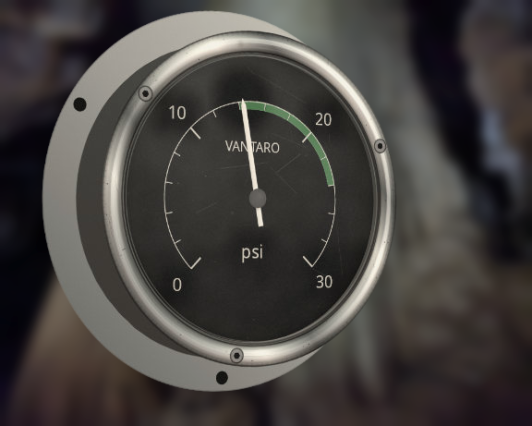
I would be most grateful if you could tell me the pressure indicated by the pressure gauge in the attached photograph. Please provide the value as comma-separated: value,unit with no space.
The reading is 14,psi
